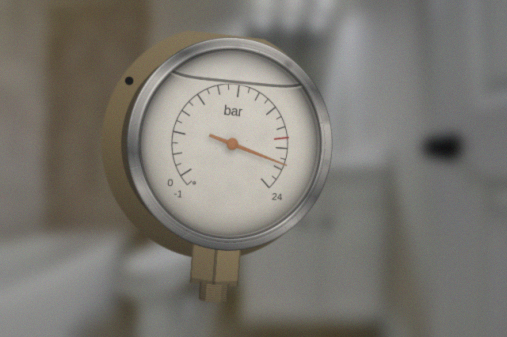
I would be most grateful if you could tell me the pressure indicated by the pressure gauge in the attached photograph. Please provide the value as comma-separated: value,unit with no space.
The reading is 21.5,bar
